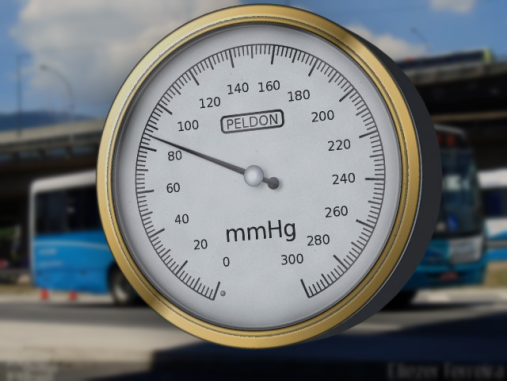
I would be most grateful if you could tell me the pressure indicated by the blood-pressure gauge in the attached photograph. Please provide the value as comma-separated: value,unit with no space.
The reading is 86,mmHg
